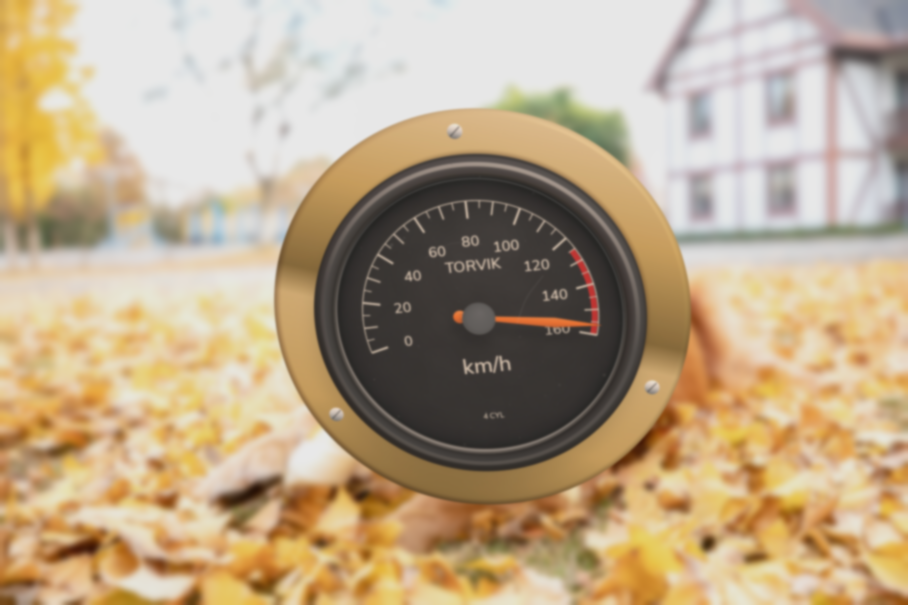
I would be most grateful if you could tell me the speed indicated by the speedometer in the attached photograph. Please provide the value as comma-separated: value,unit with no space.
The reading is 155,km/h
